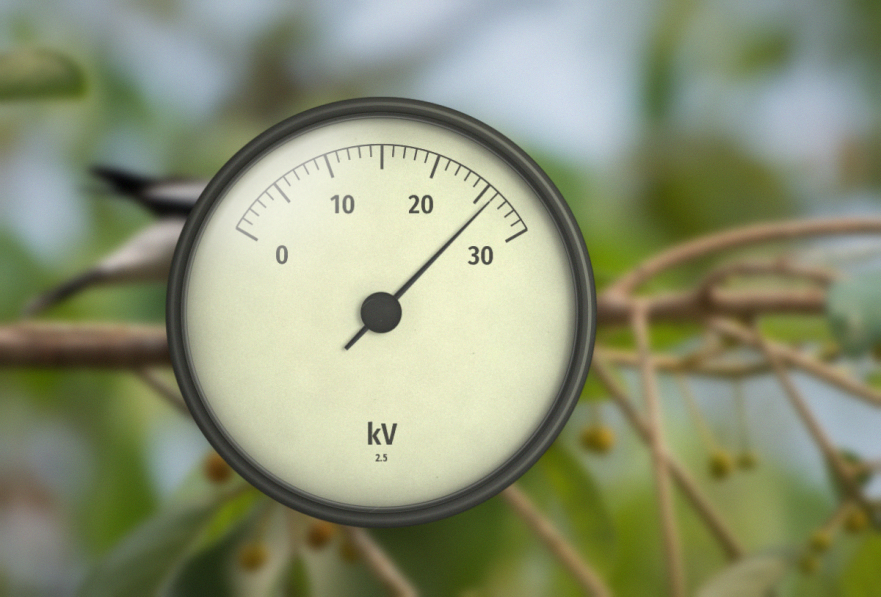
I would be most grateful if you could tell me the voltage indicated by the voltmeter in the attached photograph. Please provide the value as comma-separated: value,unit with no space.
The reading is 26,kV
